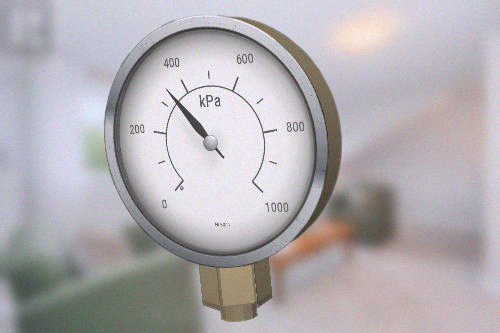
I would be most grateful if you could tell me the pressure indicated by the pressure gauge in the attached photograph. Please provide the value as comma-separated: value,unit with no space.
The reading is 350,kPa
